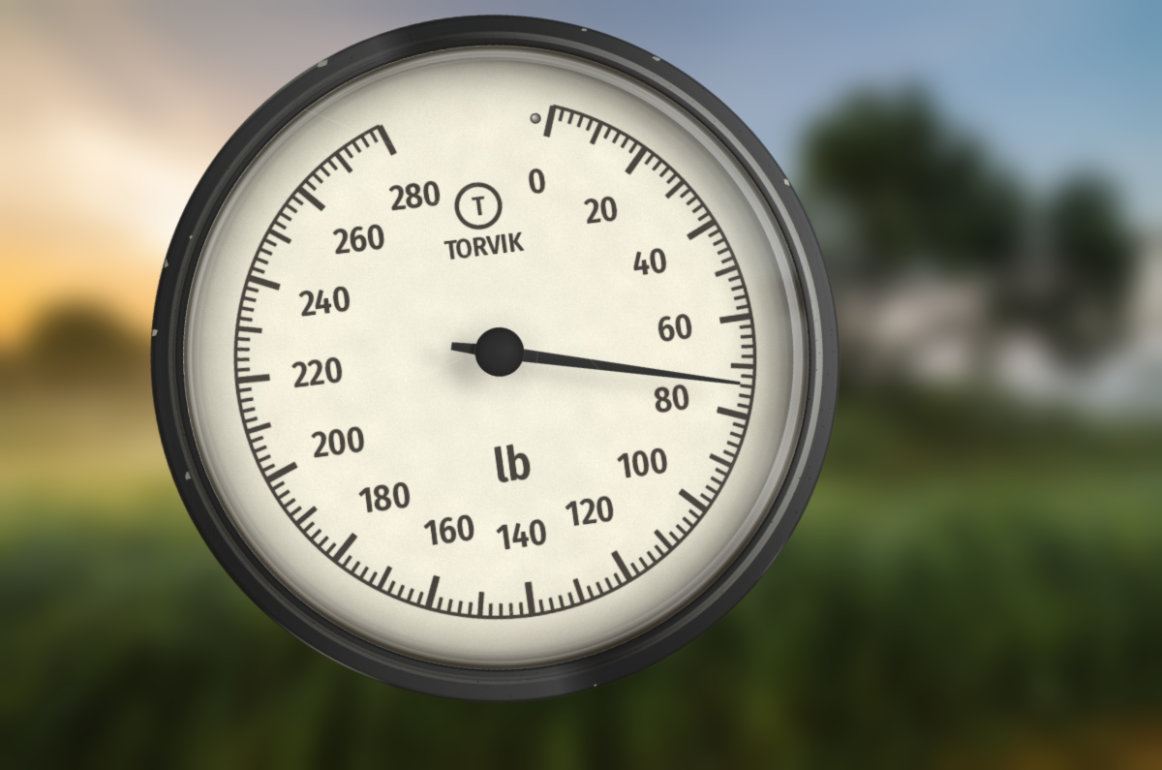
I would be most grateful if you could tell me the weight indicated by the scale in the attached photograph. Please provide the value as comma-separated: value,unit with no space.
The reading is 74,lb
